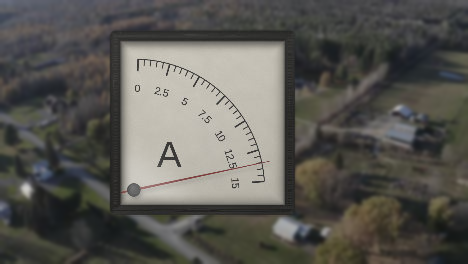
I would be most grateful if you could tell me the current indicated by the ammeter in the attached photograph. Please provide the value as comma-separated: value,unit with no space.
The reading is 13.5,A
